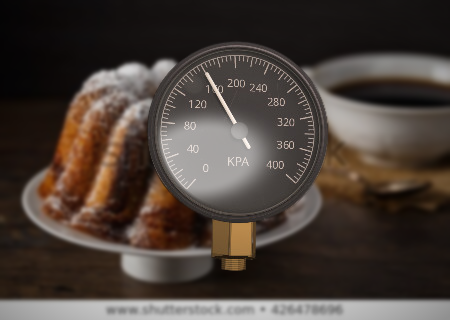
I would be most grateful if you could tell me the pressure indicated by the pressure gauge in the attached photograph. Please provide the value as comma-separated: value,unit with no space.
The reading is 160,kPa
